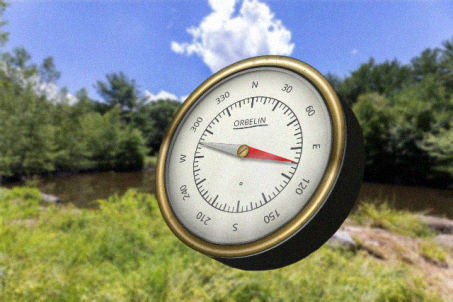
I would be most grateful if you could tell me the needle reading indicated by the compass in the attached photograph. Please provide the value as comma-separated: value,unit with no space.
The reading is 105,°
